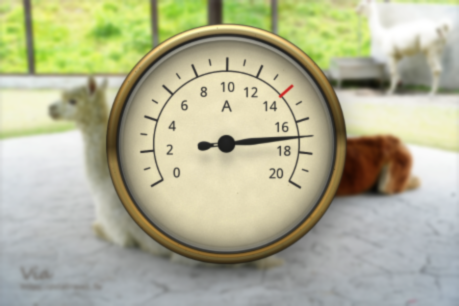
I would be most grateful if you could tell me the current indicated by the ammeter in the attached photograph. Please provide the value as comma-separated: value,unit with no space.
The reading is 17,A
